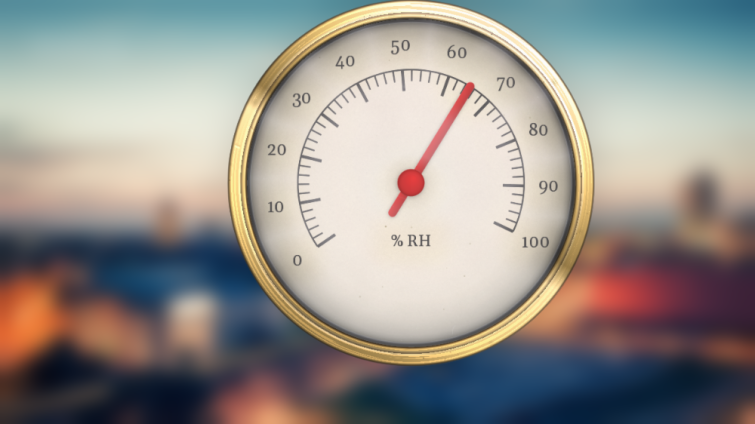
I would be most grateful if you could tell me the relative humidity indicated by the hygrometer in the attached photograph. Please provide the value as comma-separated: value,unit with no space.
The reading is 65,%
